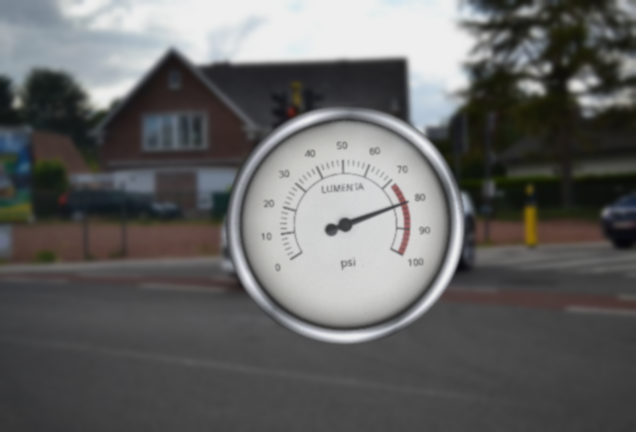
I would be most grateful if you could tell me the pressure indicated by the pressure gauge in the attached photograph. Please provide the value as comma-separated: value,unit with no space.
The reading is 80,psi
